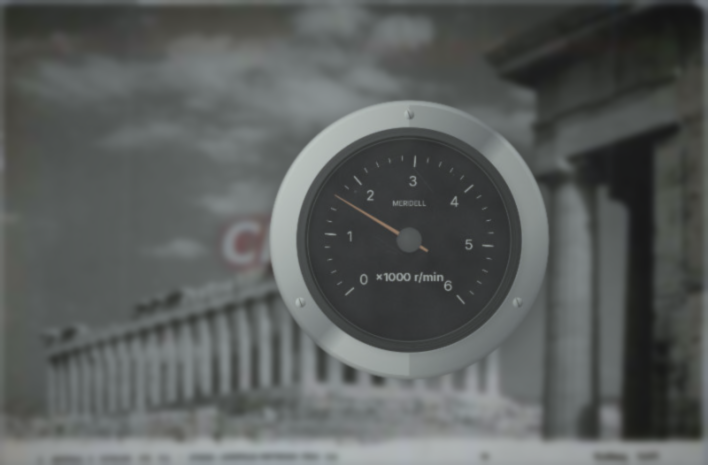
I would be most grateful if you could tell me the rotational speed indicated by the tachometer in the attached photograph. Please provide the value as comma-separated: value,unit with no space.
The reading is 1600,rpm
